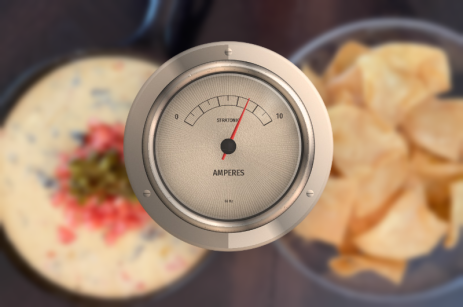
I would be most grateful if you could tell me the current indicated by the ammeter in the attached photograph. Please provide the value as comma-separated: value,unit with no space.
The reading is 7,A
